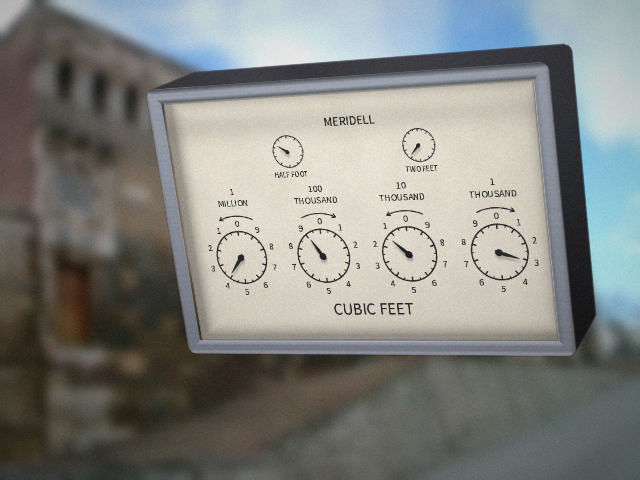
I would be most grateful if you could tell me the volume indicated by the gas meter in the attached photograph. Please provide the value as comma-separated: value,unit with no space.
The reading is 391300,ft³
